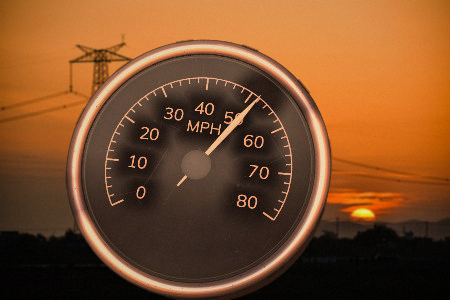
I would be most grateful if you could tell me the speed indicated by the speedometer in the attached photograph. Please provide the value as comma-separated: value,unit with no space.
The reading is 52,mph
